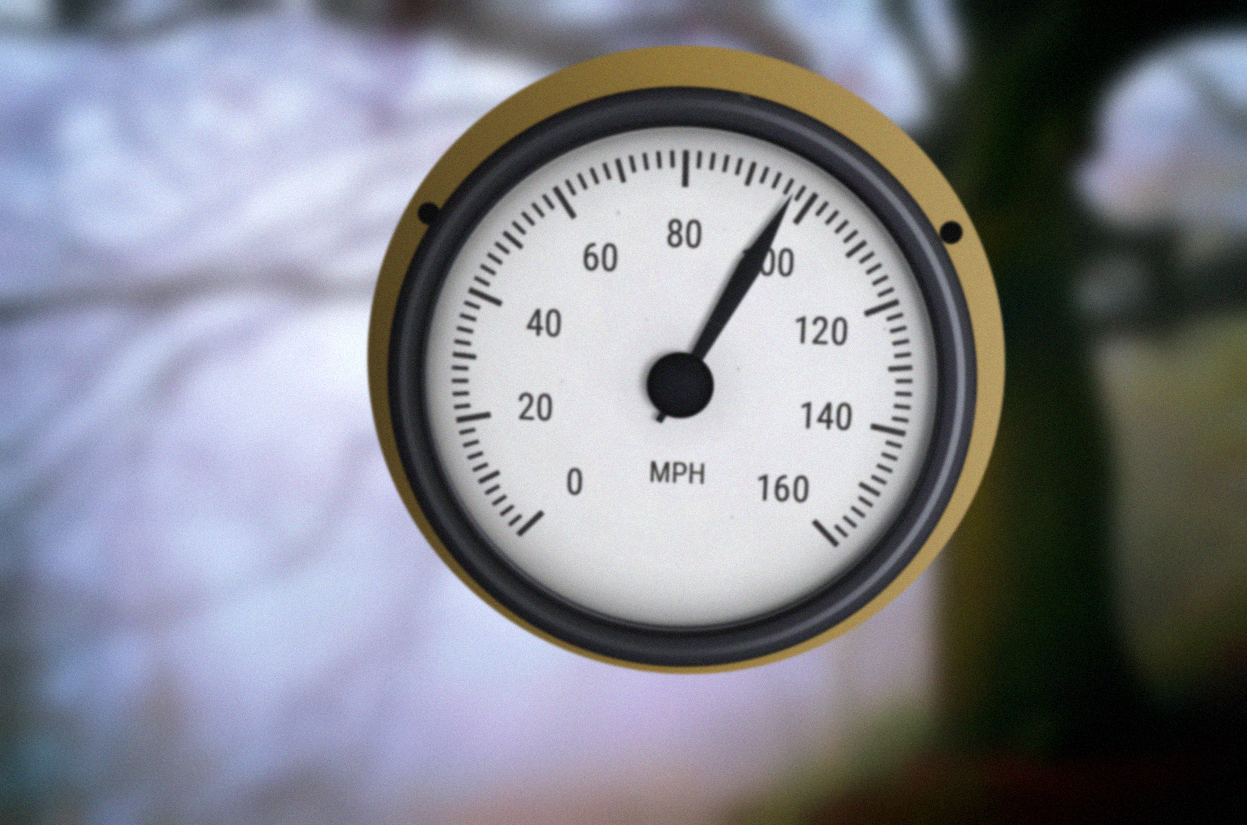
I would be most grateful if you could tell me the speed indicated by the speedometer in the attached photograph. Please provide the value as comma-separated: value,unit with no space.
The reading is 97,mph
